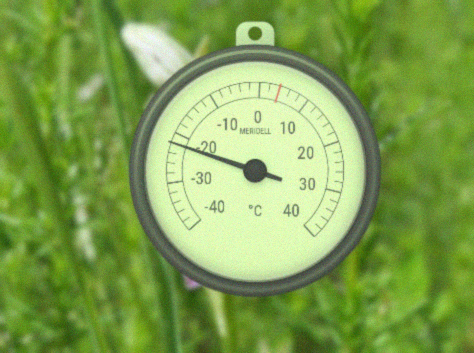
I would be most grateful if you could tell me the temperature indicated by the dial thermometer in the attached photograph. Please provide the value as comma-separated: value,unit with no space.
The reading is -22,°C
